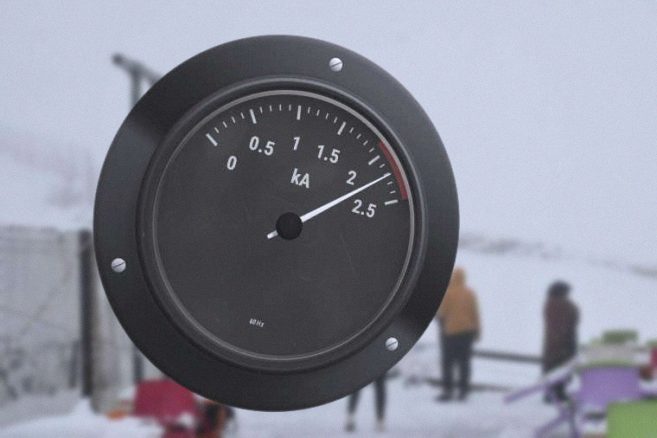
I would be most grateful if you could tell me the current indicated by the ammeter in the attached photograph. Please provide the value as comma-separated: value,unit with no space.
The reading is 2.2,kA
